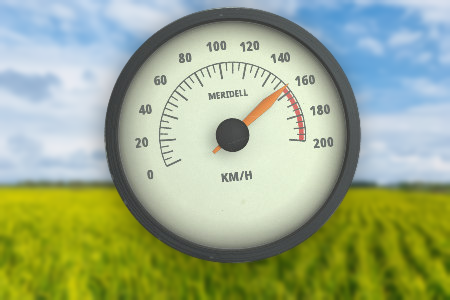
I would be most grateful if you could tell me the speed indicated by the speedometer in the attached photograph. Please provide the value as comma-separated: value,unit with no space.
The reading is 155,km/h
